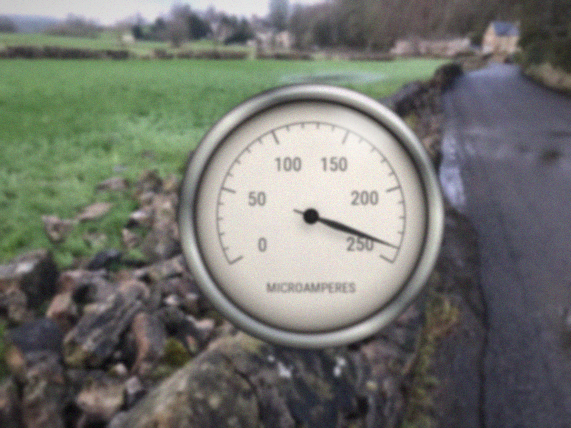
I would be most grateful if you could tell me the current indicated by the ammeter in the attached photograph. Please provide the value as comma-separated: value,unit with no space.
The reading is 240,µA
